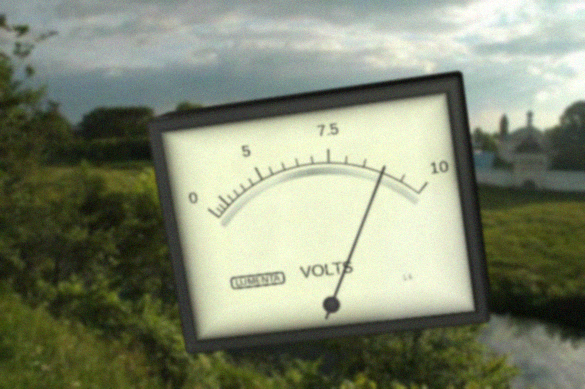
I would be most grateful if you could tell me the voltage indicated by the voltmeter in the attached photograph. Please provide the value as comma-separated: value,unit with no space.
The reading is 9,V
